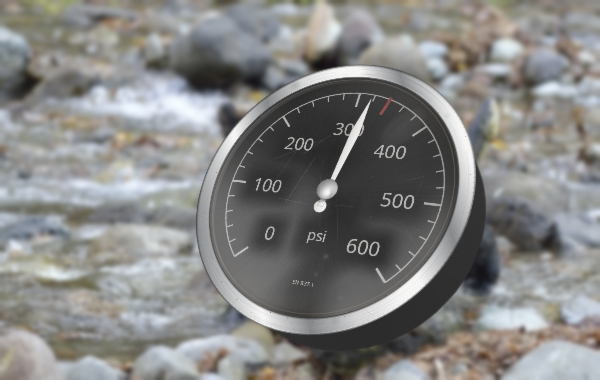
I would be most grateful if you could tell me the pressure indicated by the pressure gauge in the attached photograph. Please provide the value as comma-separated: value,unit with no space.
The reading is 320,psi
